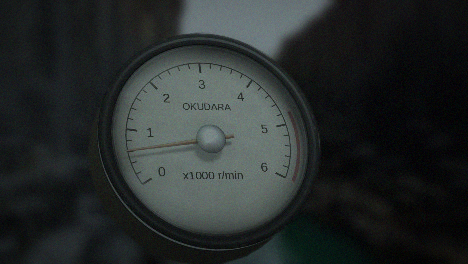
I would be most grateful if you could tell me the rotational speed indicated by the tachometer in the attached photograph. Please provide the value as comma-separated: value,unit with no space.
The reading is 600,rpm
